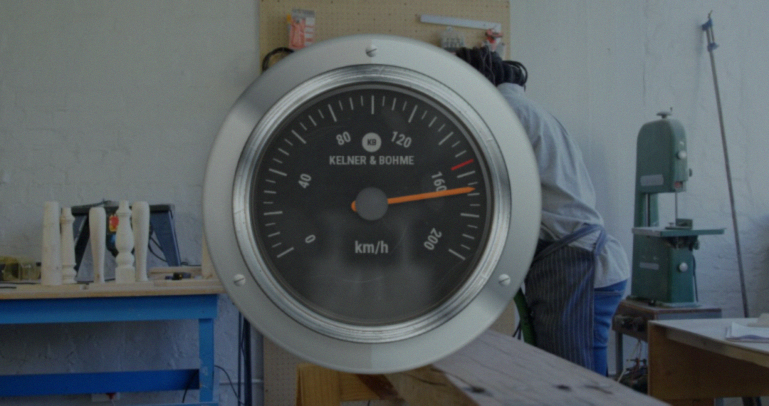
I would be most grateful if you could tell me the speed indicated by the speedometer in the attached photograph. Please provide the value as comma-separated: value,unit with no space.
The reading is 167.5,km/h
